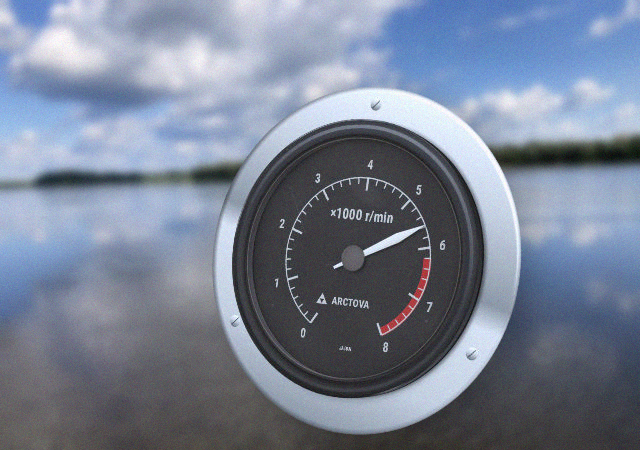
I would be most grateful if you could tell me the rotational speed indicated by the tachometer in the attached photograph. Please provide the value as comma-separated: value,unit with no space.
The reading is 5600,rpm
